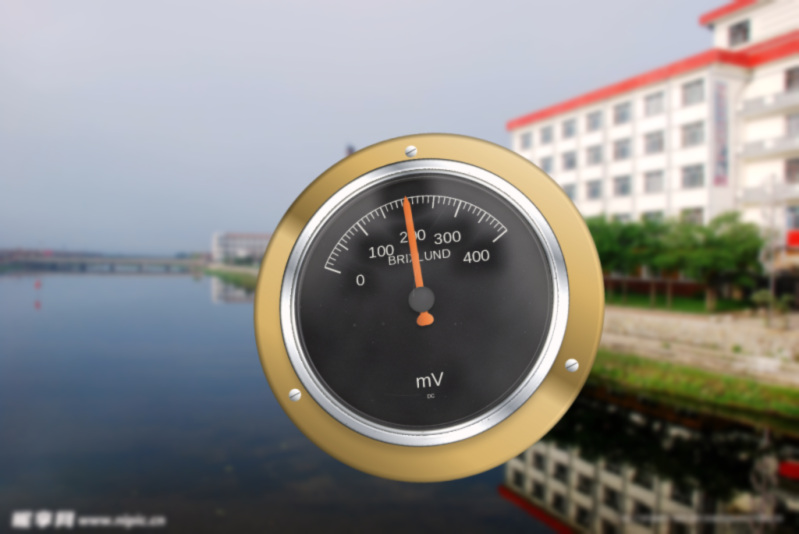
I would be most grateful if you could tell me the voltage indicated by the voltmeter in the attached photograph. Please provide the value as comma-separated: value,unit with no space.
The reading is 200,mV
